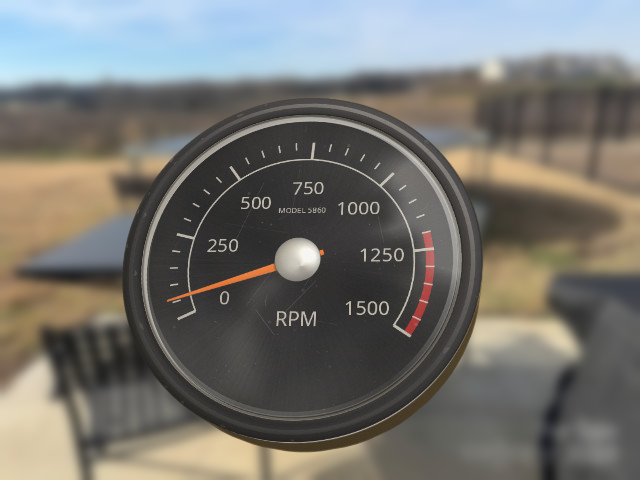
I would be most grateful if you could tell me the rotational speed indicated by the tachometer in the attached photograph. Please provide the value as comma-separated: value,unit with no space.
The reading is 50,rpm
